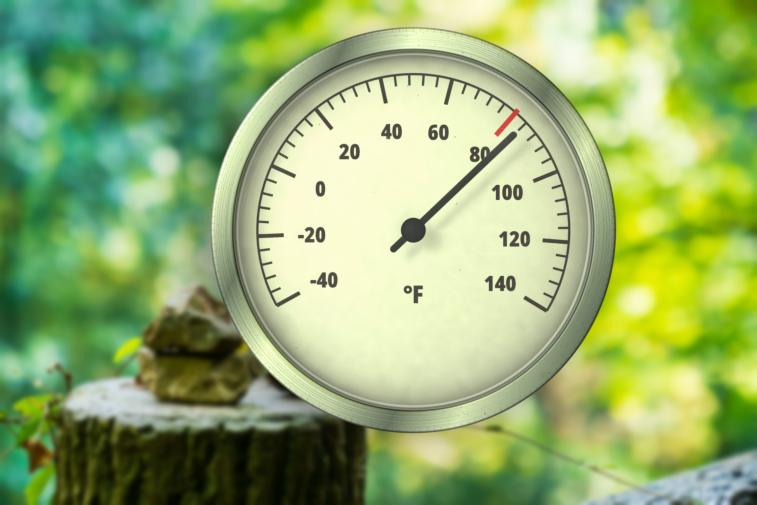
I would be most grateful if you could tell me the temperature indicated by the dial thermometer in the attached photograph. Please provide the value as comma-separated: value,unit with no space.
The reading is 84,°F
